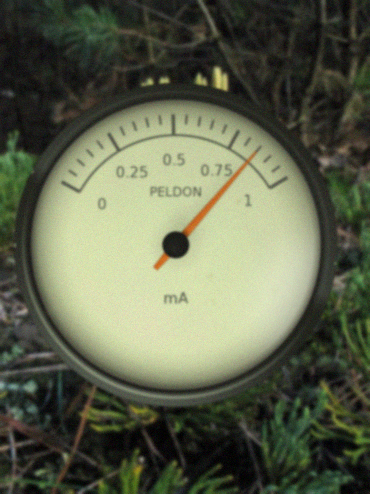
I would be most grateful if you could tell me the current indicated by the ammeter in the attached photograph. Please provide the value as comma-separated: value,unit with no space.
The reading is 0.85,mA
